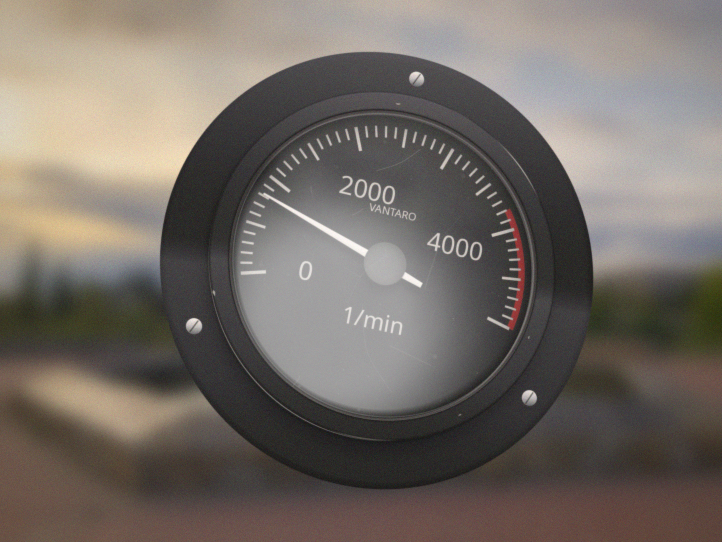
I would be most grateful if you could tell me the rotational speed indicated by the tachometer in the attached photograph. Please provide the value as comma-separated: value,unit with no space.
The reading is 800,rpm
